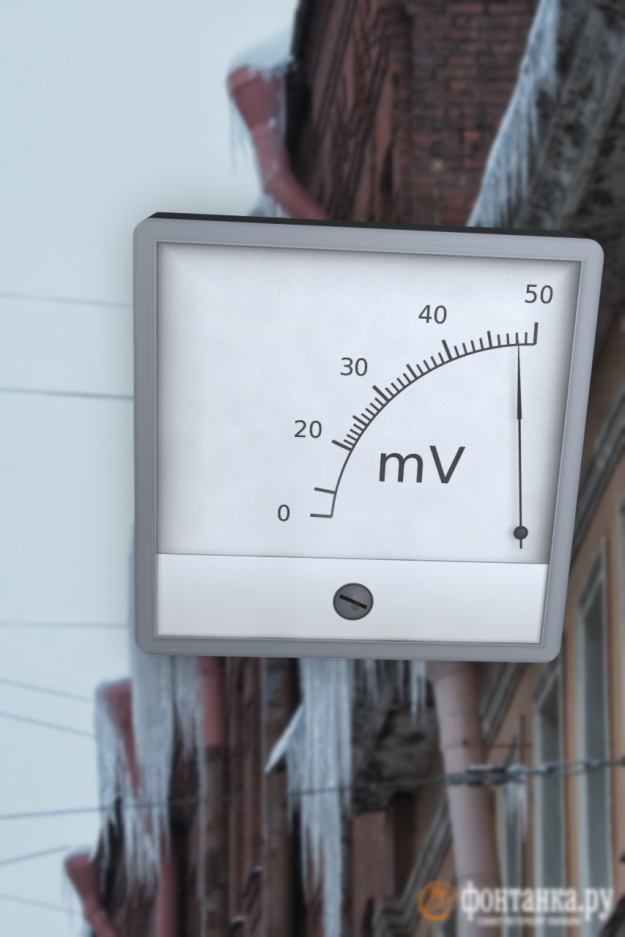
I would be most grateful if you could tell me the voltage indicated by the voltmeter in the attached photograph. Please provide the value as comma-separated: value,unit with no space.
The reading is 48,mV
